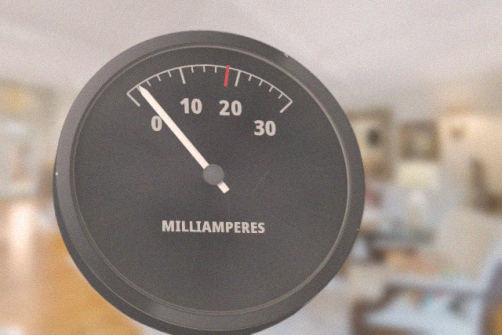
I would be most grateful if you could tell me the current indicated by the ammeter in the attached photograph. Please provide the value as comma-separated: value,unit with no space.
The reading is 2,mA
